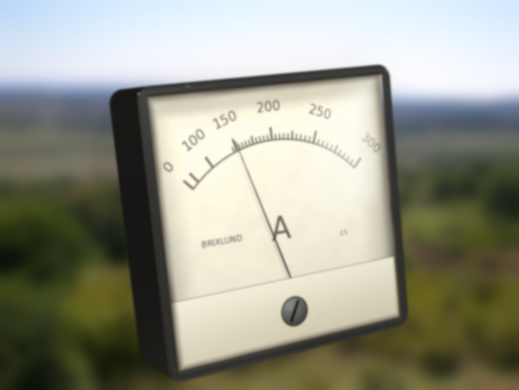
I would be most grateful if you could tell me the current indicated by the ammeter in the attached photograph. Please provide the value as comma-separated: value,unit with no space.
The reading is 150,A
